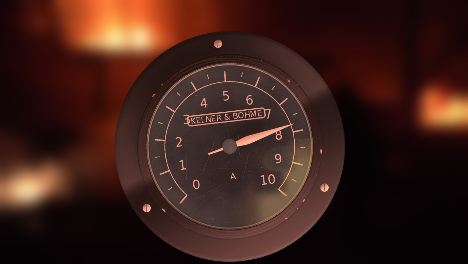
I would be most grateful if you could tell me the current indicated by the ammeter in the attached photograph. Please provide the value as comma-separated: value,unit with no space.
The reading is 7.75,A
